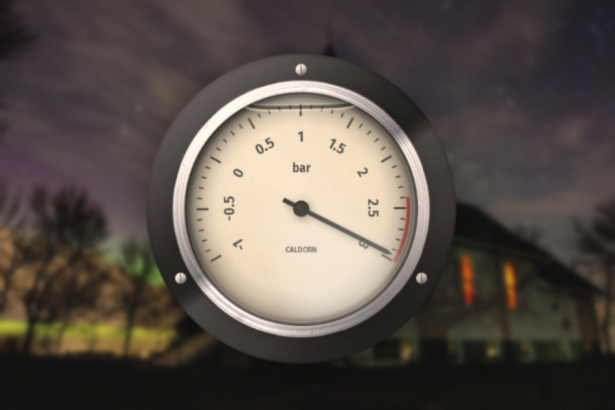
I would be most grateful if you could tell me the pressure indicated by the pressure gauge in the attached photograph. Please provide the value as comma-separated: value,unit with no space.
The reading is 2.95,bar
